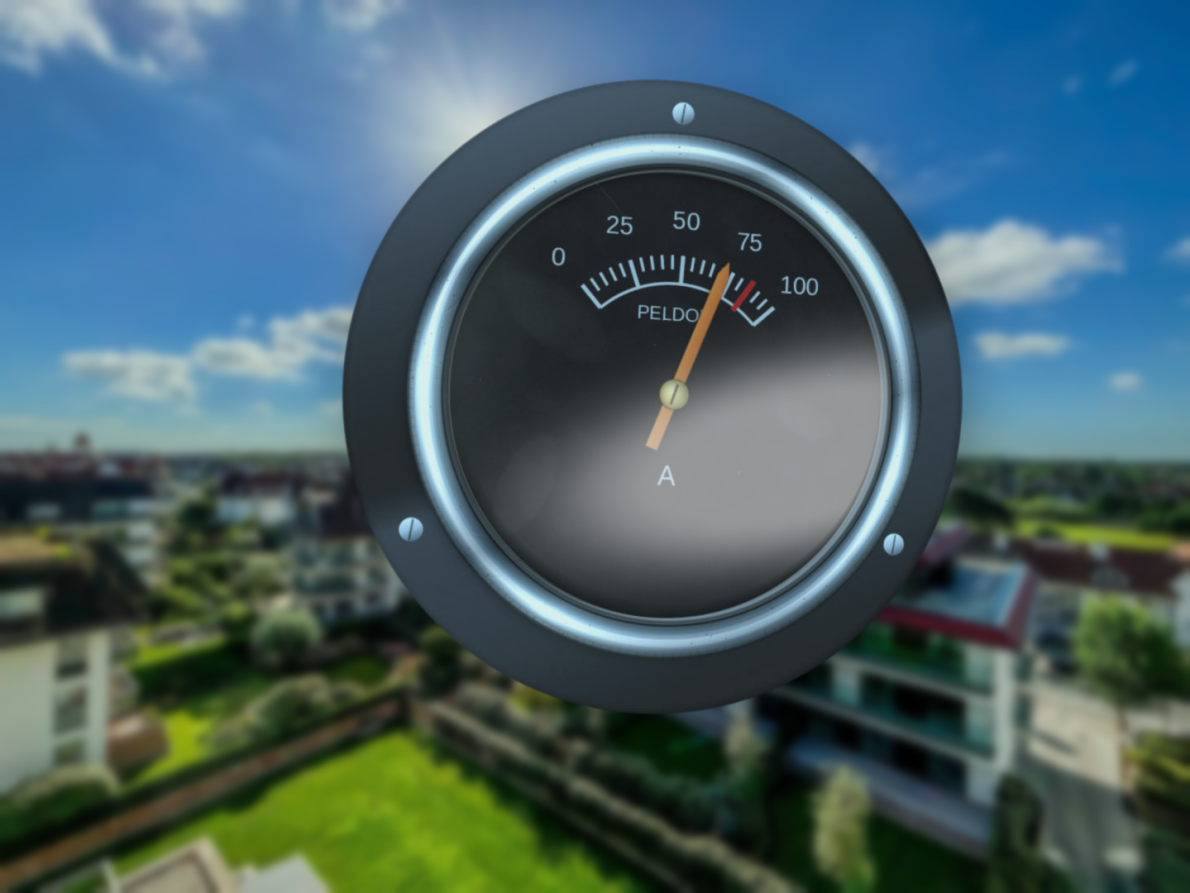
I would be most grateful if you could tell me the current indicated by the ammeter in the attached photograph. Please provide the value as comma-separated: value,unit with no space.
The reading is 70,A
